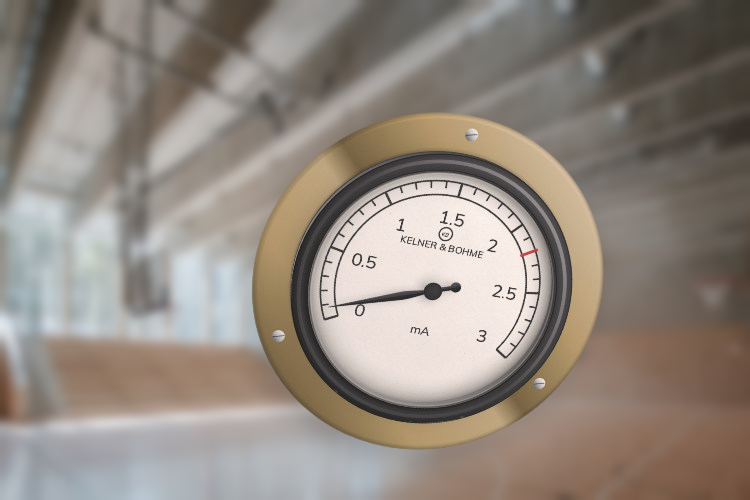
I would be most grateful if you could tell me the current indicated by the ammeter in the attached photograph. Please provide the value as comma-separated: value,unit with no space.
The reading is 0.1,mA
